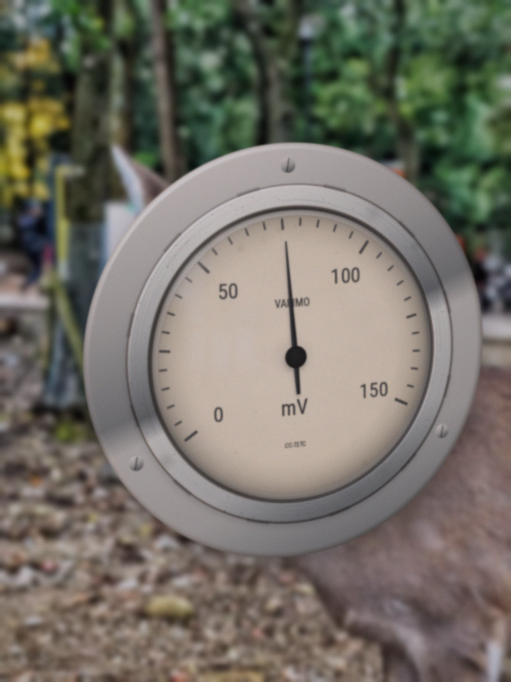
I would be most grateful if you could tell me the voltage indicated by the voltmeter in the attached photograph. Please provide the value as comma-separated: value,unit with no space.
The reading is 75,mV
